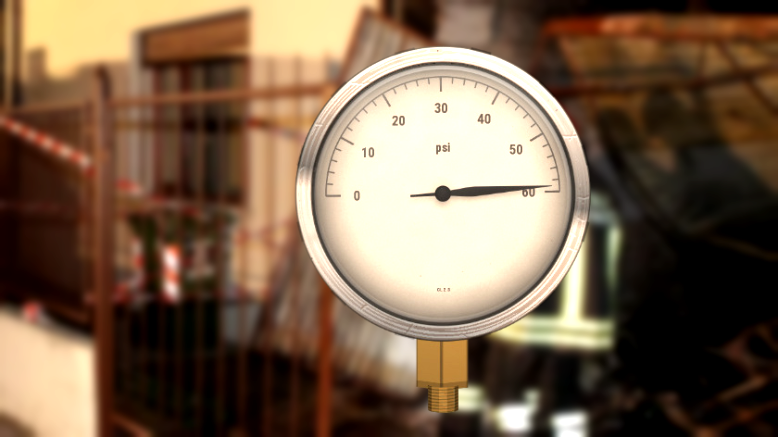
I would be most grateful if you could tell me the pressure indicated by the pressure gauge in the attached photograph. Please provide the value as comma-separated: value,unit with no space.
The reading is 59,psi
